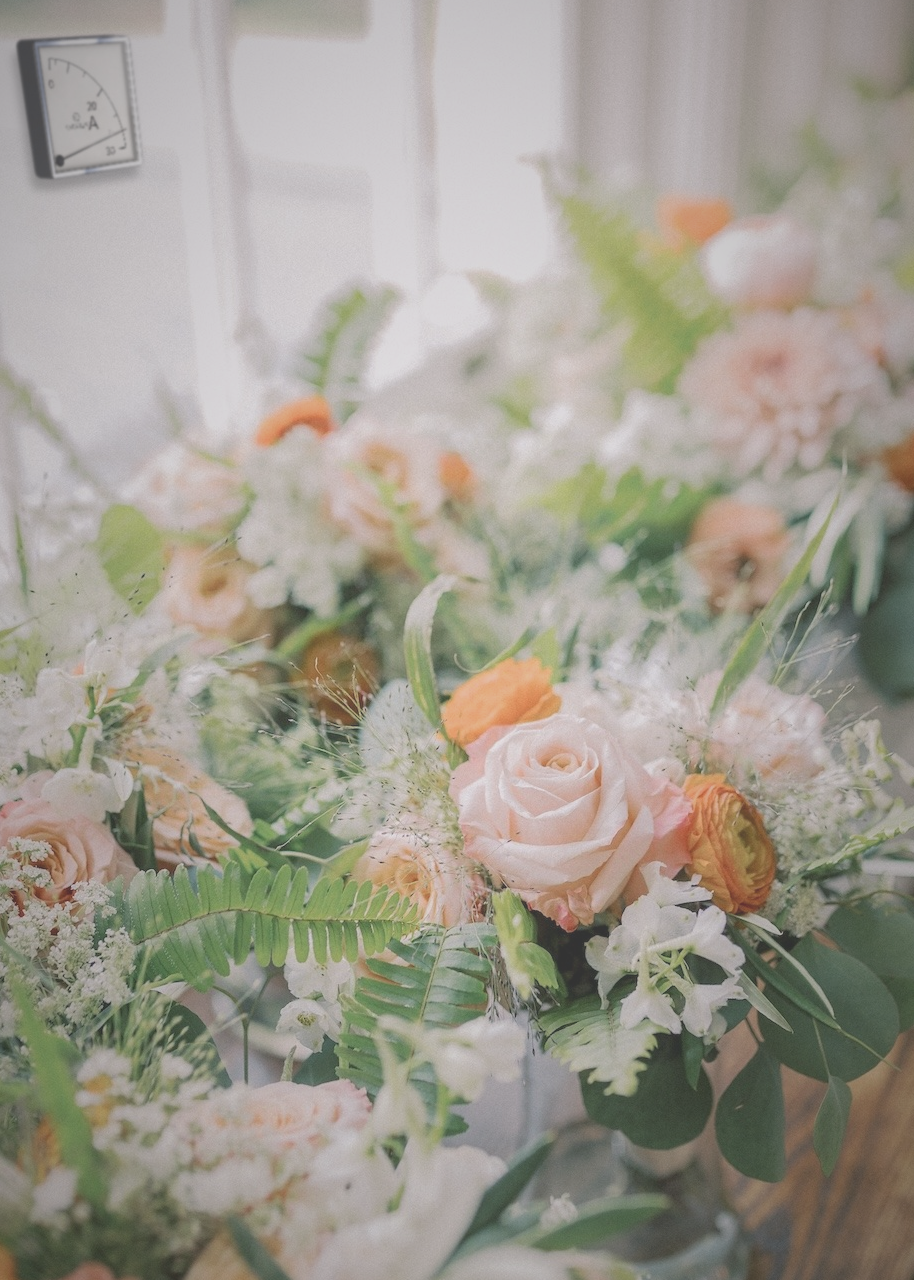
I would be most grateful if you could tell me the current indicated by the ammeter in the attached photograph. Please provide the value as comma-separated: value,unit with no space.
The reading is 27.5,A
